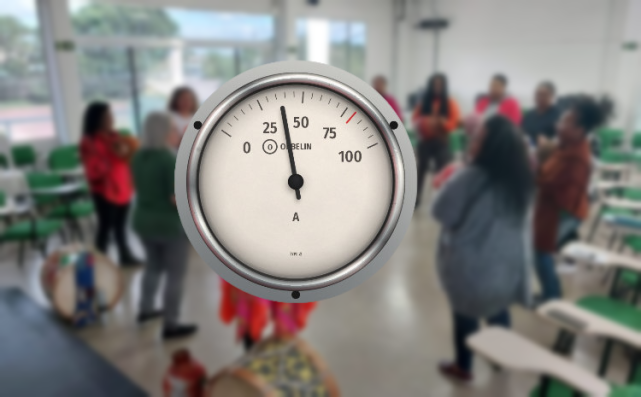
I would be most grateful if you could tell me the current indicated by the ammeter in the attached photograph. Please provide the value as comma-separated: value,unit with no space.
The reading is 37.5,A
